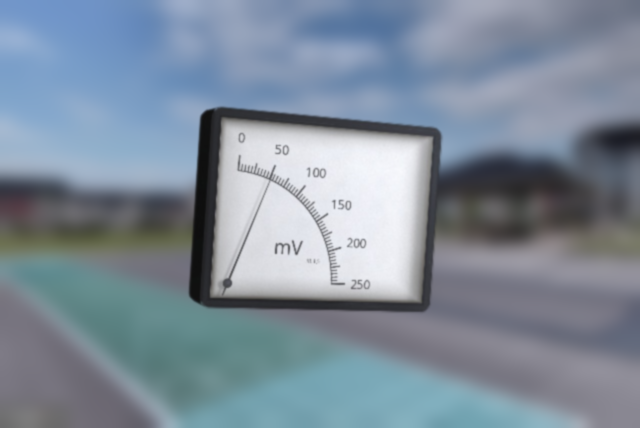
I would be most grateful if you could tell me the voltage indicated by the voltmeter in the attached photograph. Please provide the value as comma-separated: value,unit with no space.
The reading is 50,mV
